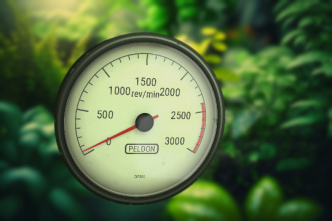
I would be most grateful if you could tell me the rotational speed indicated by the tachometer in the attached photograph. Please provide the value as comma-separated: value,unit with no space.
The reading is 50,rpm
